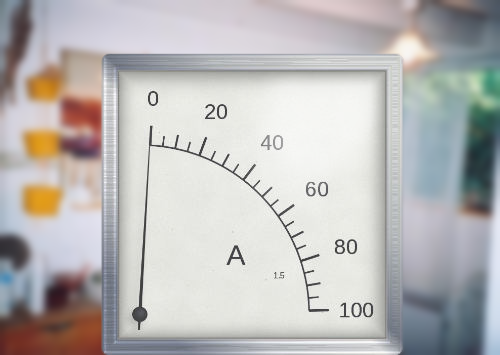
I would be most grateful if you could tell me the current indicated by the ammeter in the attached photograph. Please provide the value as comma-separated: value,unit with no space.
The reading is 0,A
